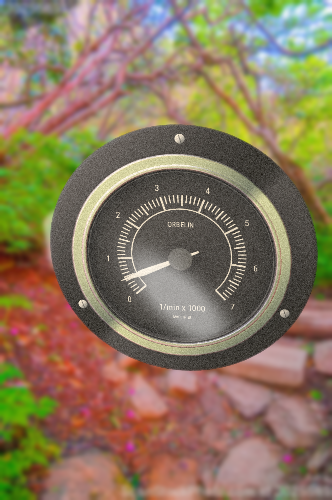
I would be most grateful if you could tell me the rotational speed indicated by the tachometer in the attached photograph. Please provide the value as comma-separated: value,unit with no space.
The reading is 500,rpm
